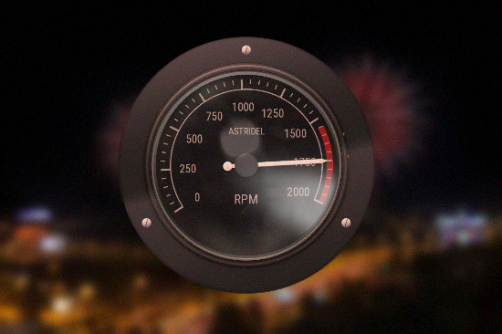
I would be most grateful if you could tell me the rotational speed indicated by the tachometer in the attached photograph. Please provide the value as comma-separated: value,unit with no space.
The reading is 1750,rpm
